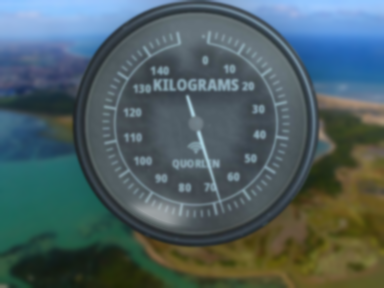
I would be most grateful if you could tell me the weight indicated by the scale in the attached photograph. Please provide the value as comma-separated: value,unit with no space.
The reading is 68,kg
